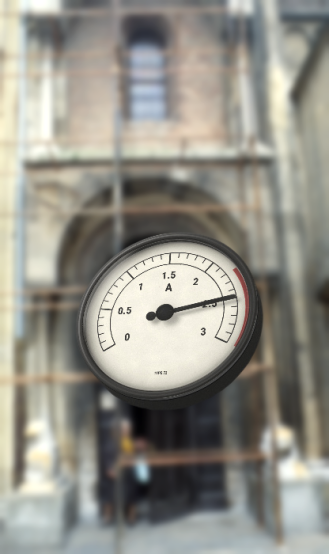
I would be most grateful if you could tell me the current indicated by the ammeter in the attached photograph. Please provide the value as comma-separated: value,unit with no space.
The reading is 2.5,A
